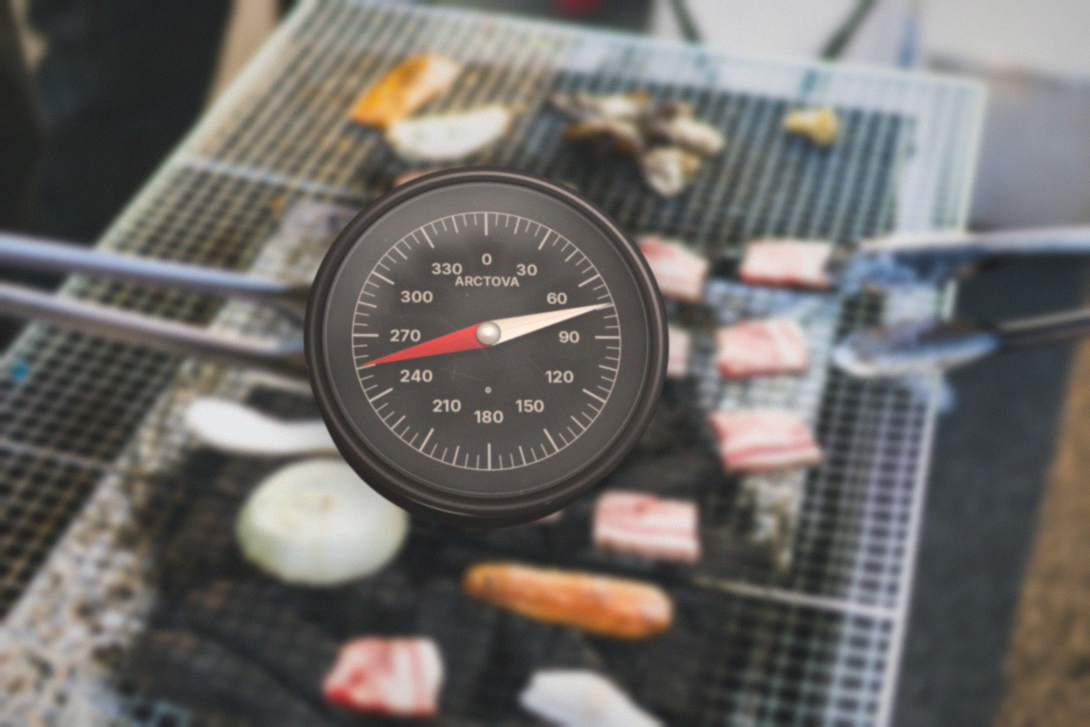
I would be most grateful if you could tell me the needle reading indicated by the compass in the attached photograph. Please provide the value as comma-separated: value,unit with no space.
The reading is 255,°
